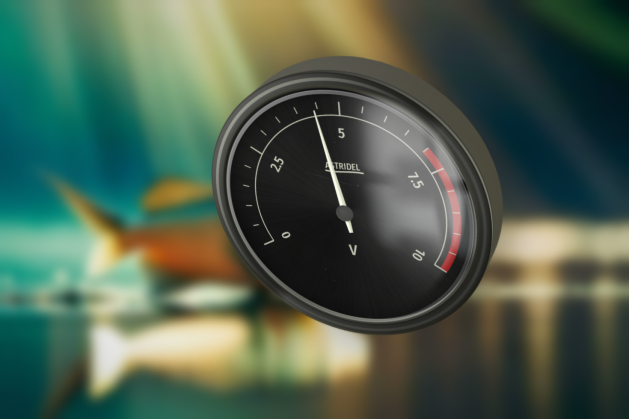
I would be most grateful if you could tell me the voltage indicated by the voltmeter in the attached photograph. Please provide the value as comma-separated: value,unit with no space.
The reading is 4.5,V
